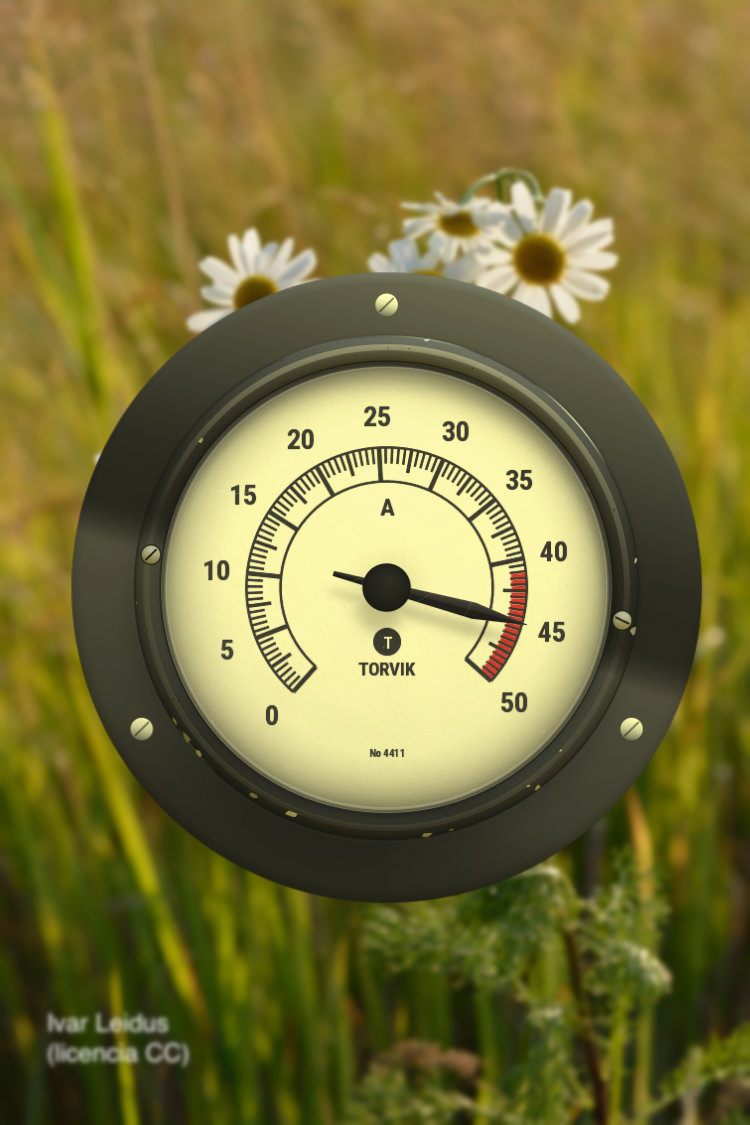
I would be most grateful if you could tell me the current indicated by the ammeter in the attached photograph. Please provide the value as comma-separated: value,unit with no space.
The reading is 45,A
